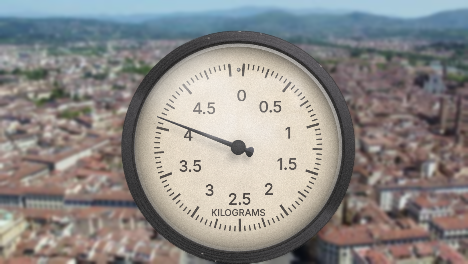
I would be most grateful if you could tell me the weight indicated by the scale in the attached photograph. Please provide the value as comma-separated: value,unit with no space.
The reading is 4.1,kg
